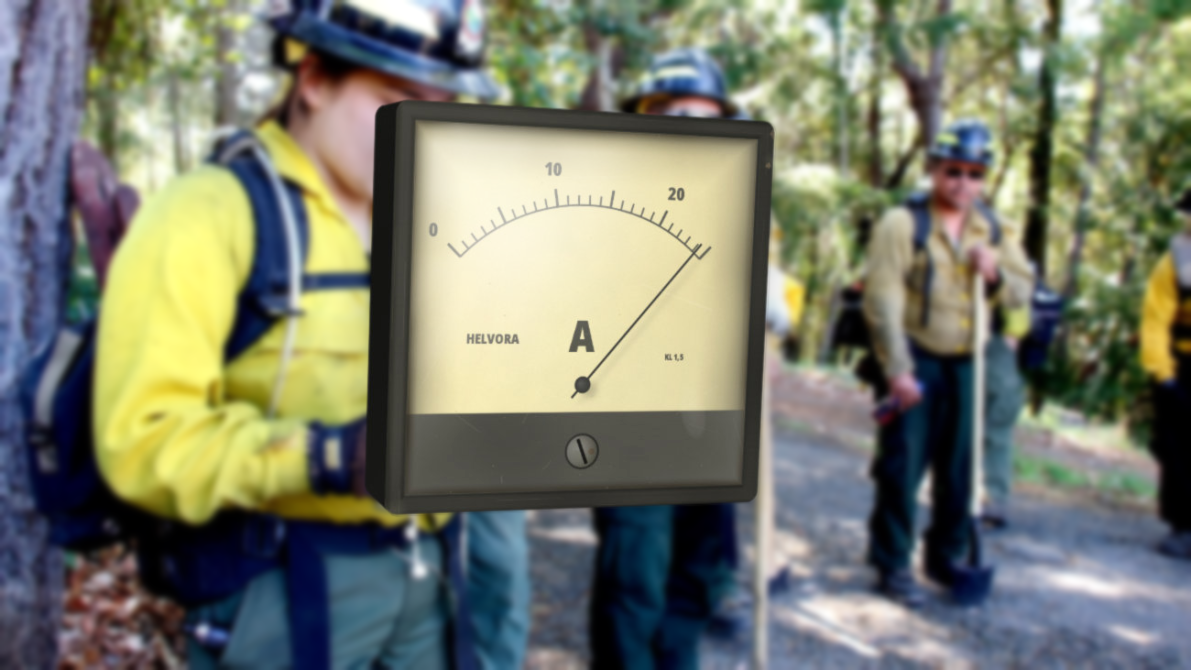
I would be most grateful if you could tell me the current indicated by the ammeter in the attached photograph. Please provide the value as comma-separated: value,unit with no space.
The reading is 24,A
